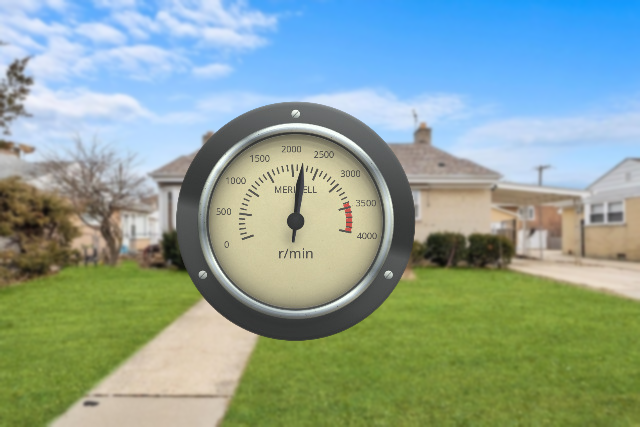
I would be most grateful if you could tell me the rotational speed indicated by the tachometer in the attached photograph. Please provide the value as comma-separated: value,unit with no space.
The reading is 2200,rpm
